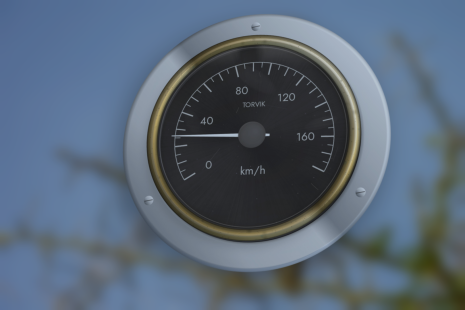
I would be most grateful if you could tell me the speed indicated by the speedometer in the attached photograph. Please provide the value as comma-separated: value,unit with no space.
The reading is 25,km/h
